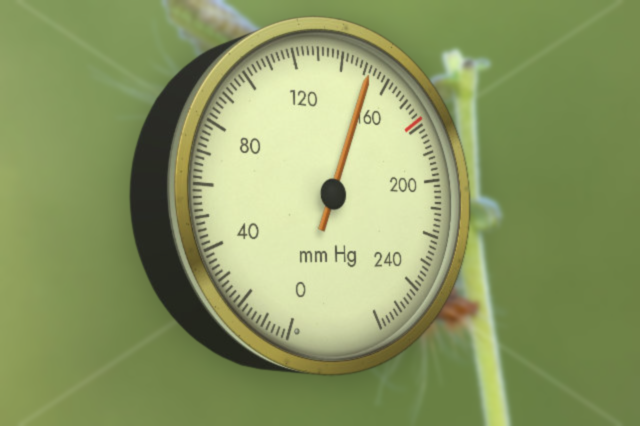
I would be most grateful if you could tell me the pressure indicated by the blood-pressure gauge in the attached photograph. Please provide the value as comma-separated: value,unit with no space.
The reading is 150,mmHg
